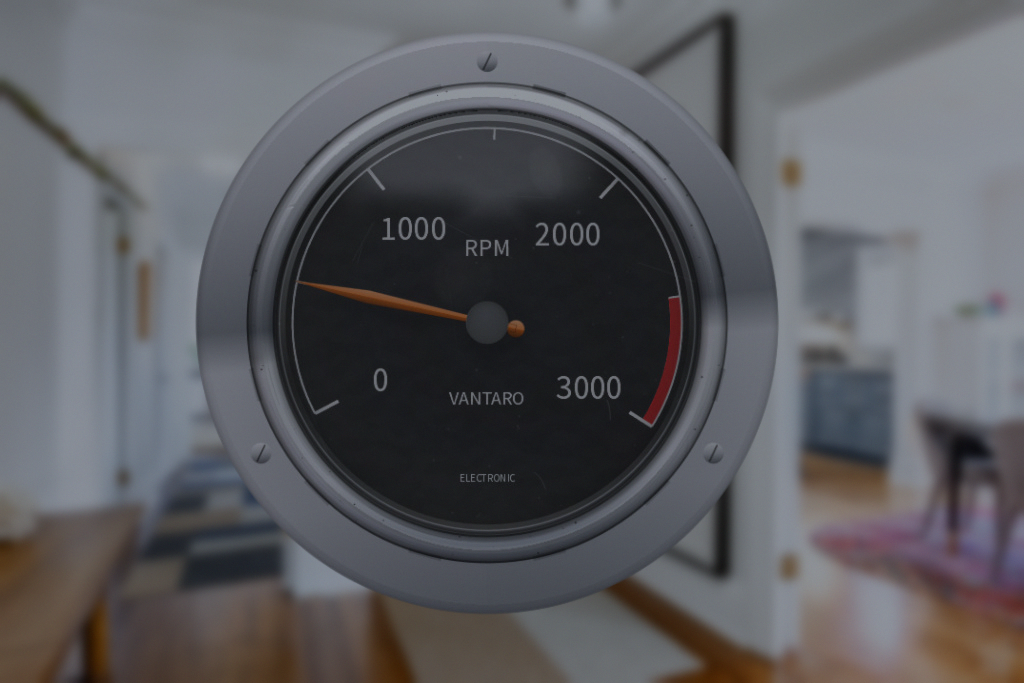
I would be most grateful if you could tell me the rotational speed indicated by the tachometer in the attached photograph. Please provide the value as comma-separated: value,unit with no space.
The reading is 500,rpm
